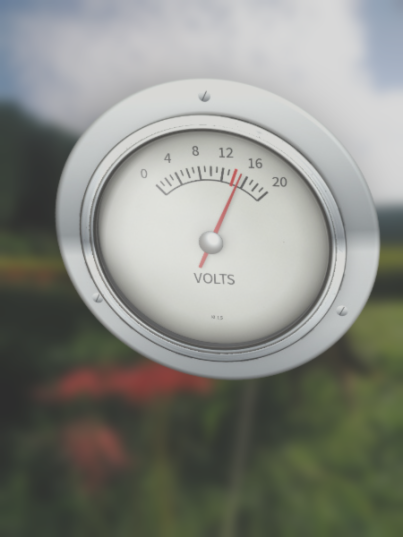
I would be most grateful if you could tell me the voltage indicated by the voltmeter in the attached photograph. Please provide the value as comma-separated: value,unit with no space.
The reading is 15,V
